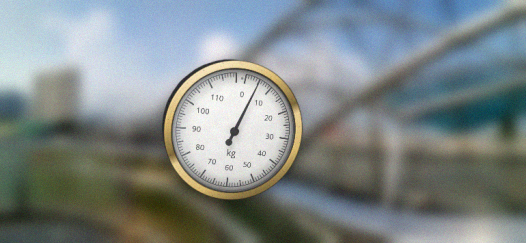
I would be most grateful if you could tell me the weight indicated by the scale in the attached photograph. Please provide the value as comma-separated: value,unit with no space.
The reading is 5,kg
